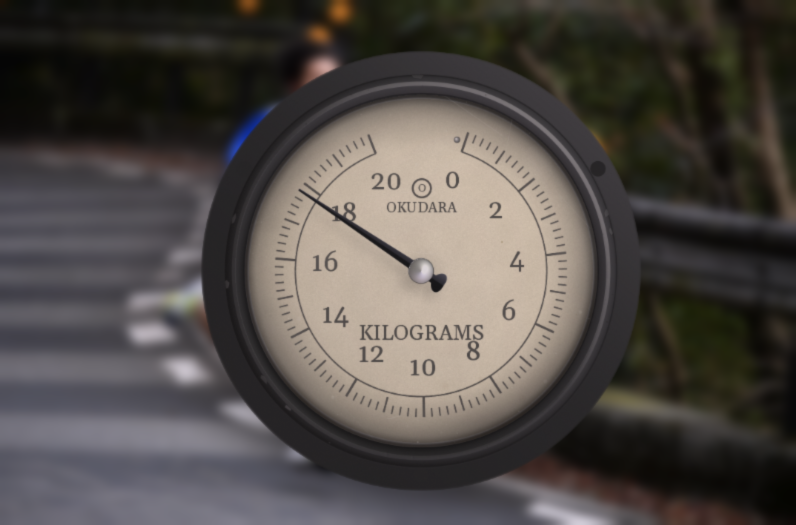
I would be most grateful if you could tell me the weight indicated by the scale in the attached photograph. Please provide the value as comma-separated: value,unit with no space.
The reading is 17.8,kg
